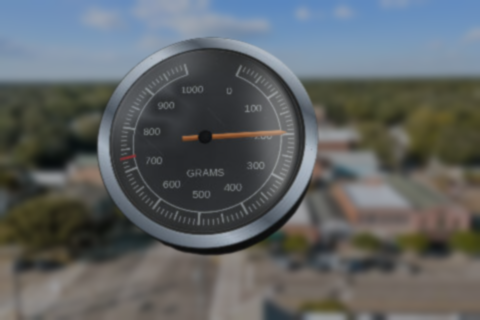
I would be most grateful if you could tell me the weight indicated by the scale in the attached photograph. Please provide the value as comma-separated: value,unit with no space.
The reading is 200,g
